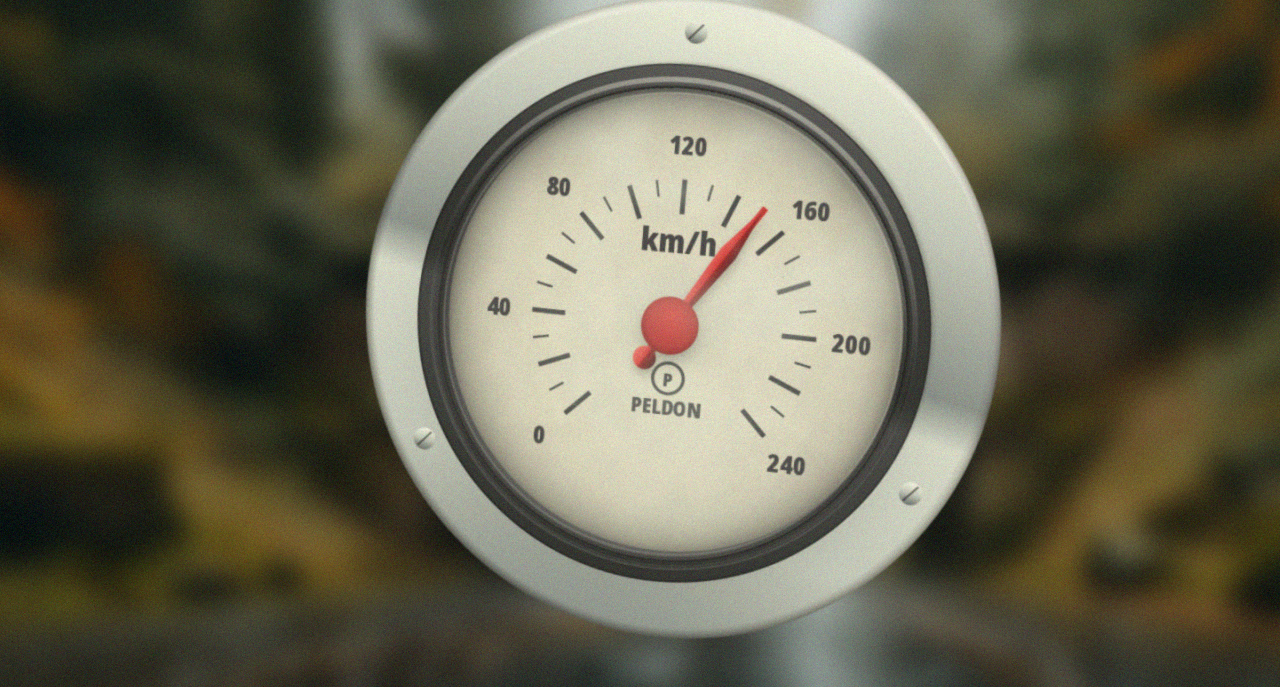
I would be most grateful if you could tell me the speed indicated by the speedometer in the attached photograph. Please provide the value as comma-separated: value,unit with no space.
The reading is 150,km/h
